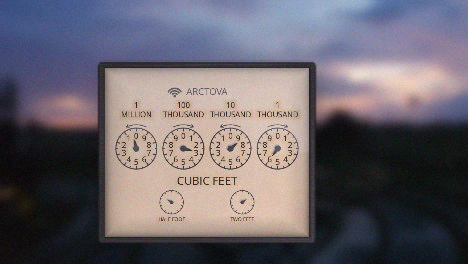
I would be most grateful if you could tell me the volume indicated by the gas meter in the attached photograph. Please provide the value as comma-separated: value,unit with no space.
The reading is 28600,ft³
